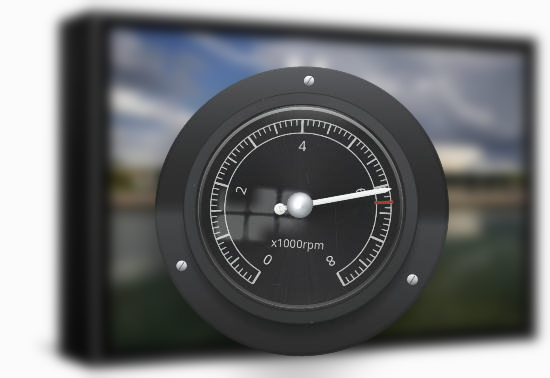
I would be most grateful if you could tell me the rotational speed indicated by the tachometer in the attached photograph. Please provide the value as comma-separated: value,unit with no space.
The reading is 6100,rpm
